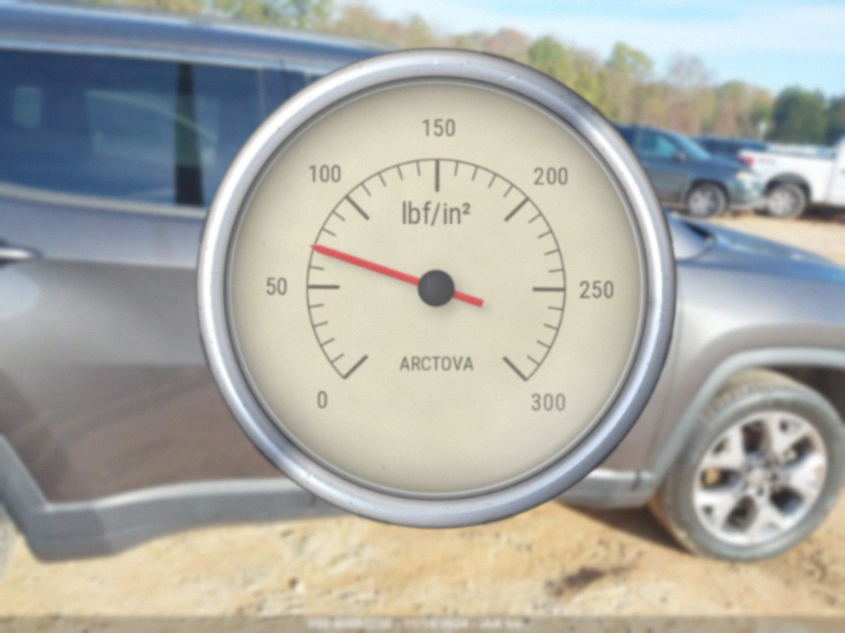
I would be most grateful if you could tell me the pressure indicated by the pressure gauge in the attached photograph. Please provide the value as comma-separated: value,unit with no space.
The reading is 70,psi
